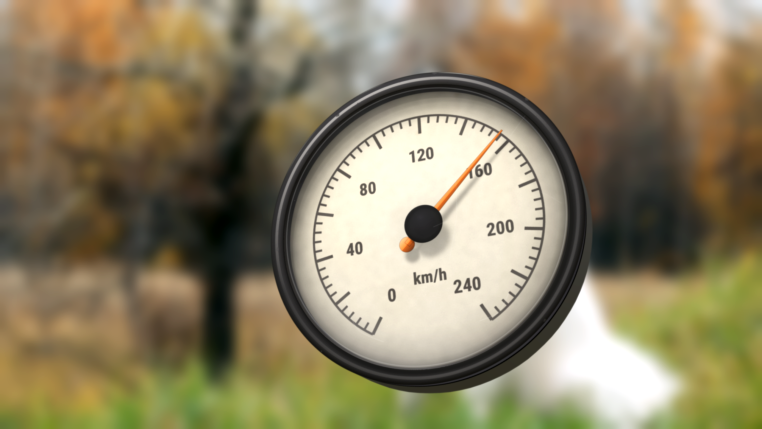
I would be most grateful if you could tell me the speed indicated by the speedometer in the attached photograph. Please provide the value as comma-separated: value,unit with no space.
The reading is 156,km/h
